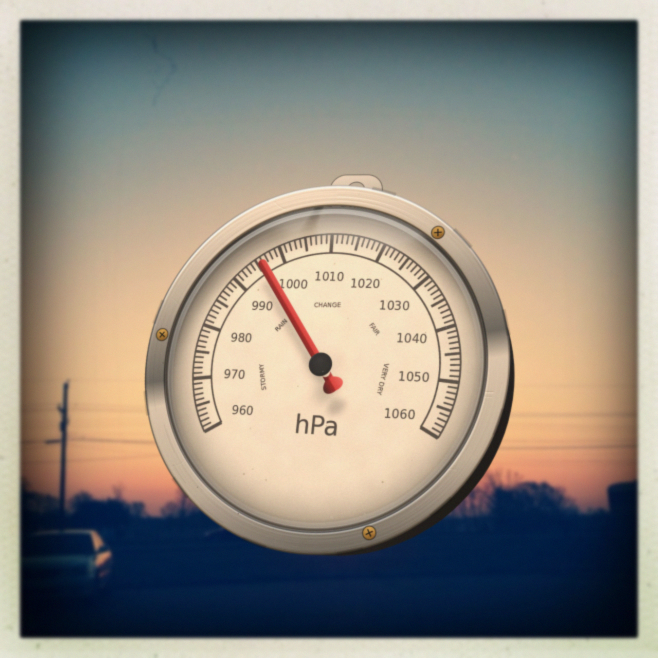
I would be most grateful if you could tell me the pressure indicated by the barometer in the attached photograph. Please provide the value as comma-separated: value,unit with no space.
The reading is 996,hPa
